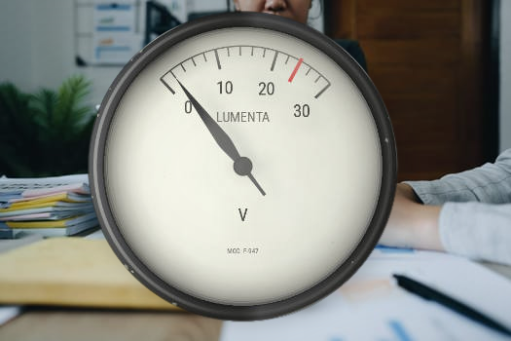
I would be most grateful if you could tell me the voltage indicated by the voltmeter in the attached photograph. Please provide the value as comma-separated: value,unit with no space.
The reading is 2,V
